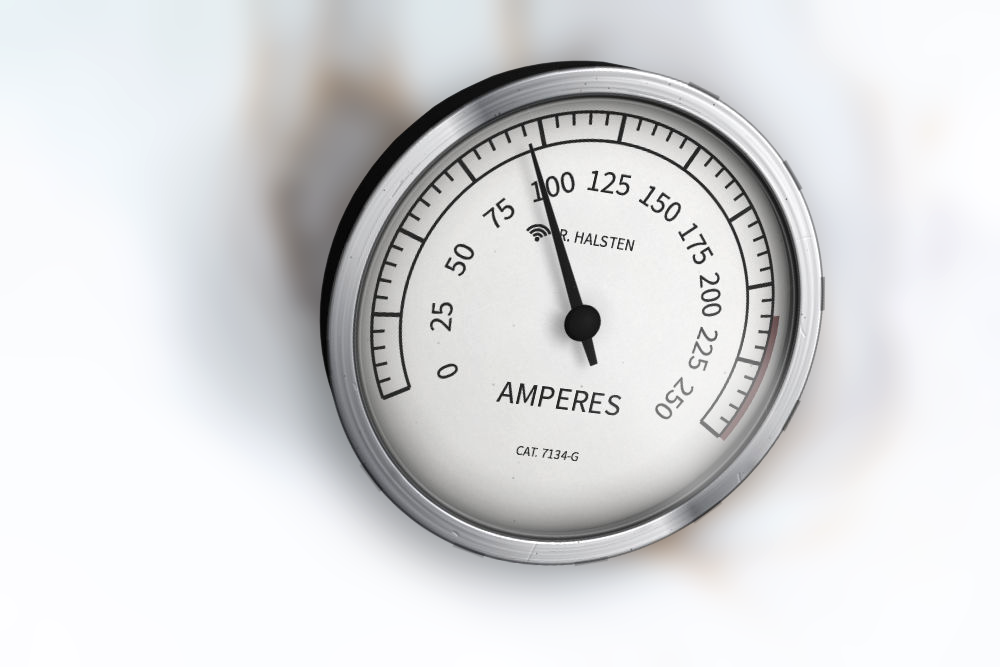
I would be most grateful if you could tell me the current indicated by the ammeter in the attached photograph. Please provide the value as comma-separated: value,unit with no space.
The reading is 95,A
